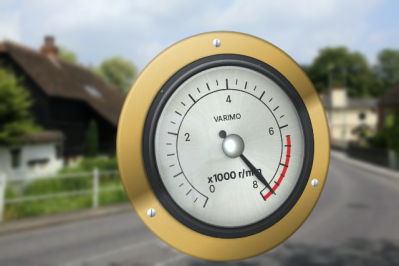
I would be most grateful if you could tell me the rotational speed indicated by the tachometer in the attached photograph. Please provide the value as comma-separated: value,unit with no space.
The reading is 7750,rpm
